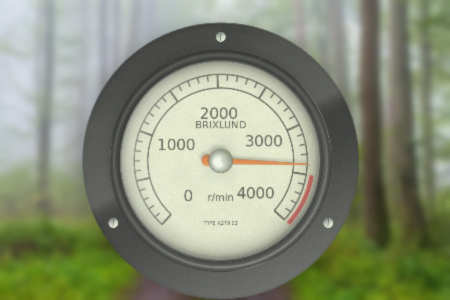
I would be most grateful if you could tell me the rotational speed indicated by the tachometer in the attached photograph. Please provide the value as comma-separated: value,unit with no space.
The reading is 3400,rpm
